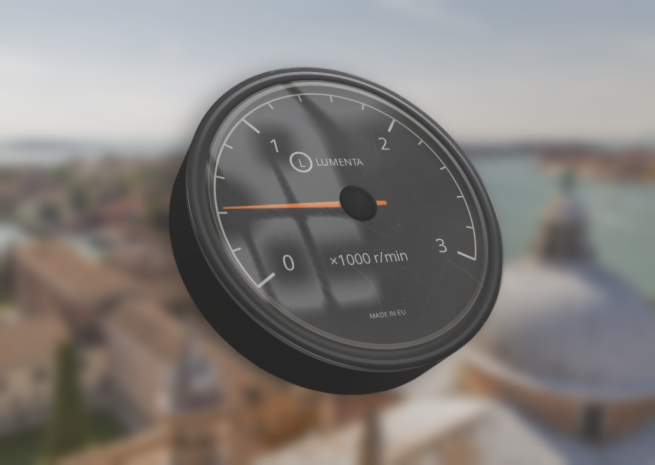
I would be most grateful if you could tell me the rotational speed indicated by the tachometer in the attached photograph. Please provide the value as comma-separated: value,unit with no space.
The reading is 400,rpm
